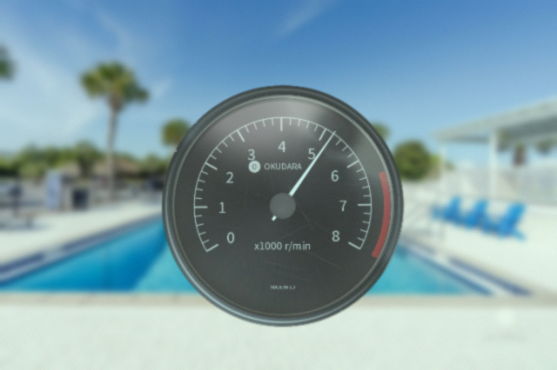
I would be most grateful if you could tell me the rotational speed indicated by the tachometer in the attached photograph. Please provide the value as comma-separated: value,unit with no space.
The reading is 5200,rpm
